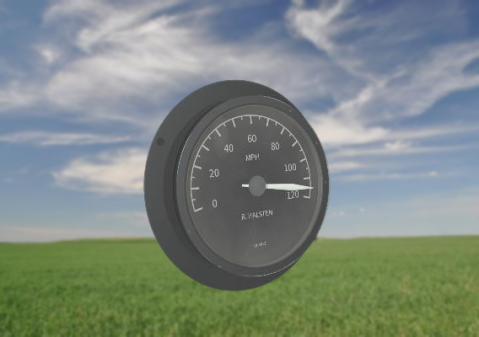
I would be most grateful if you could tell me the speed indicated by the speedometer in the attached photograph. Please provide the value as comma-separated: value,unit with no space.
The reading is 115,mph
